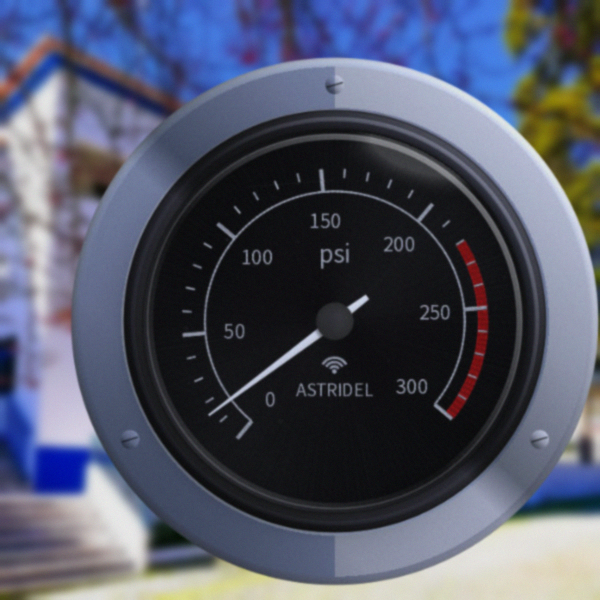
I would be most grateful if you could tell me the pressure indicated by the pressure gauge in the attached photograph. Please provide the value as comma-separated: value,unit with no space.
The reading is 15,psi
